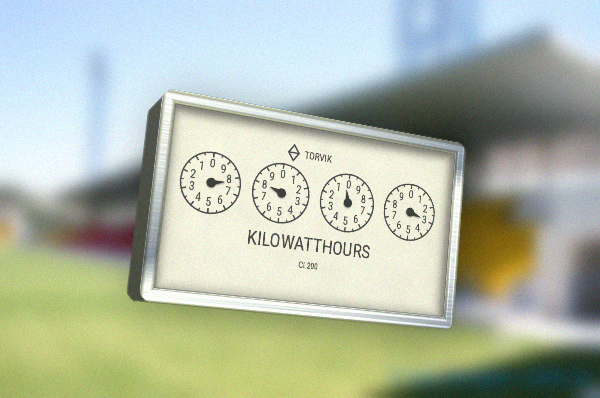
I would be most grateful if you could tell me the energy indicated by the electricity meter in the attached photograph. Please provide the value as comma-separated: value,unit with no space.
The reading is 7803,kWh
